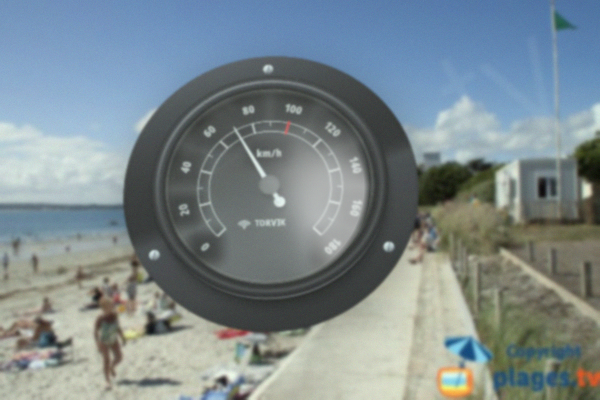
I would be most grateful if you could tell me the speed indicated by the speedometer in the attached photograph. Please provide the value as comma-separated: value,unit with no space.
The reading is 70,km/h
